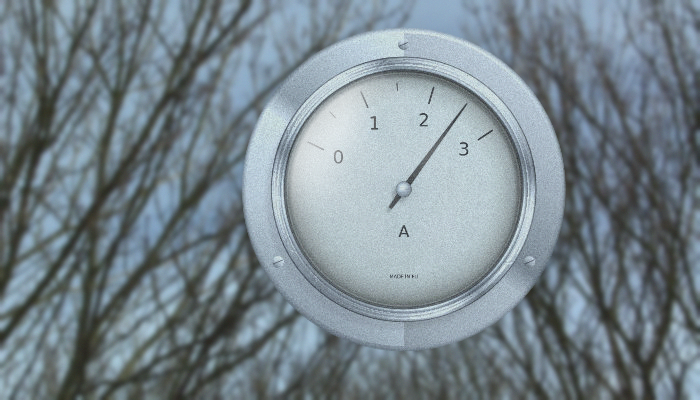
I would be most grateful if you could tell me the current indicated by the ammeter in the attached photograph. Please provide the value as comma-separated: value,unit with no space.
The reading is 2.5,A
